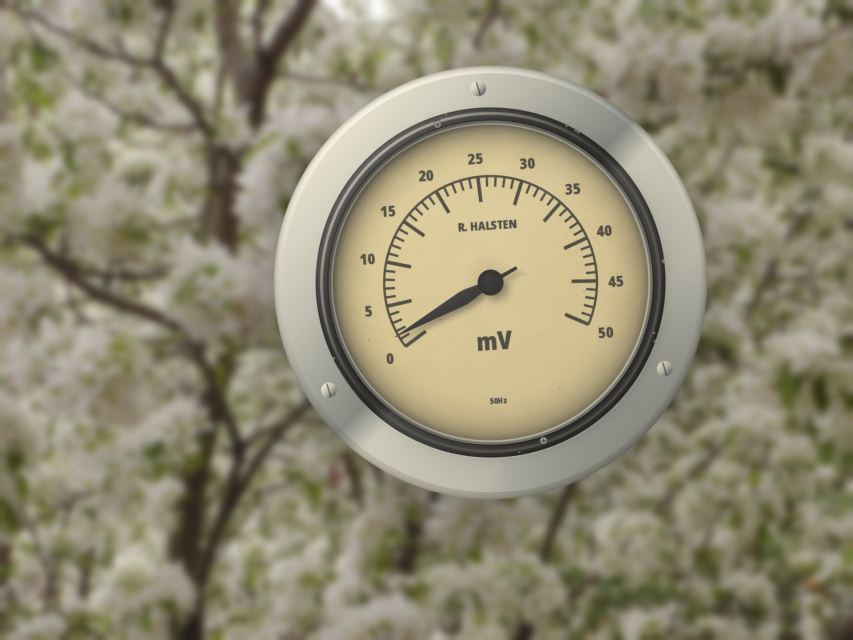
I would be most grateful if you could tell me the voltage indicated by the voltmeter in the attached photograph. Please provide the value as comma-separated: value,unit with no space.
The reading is 1.5,mV
